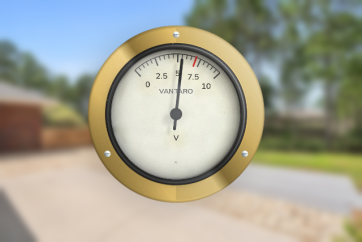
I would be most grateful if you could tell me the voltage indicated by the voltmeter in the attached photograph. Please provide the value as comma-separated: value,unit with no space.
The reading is 5.5,V
